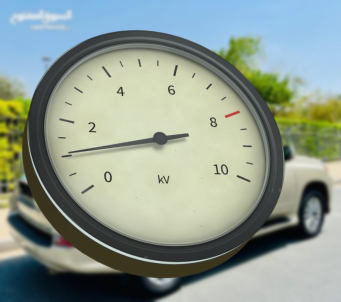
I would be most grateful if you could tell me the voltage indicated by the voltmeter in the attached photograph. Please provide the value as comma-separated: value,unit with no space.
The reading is 1,kV
